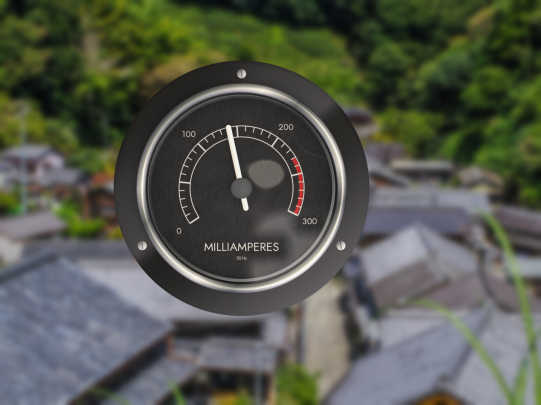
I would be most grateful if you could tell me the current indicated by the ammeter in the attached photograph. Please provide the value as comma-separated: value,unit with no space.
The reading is 140,mA
